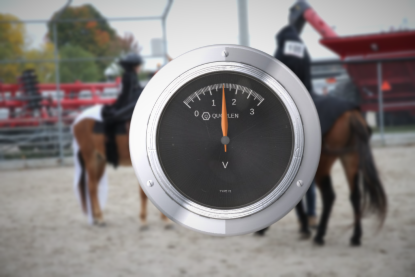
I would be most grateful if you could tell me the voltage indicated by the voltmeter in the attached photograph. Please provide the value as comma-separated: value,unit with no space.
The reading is 1.5,V
